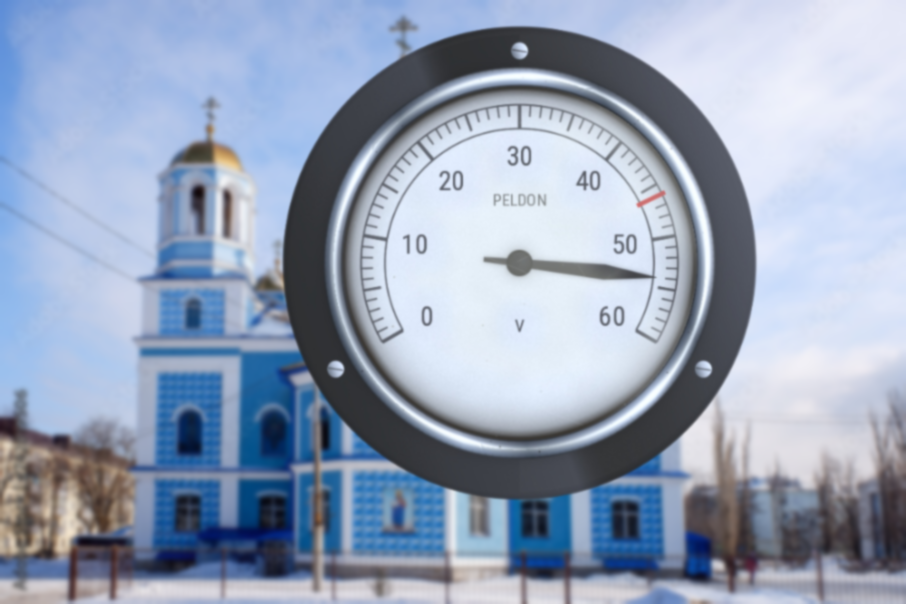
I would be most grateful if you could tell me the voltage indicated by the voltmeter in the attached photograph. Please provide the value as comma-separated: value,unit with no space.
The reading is 54,V
